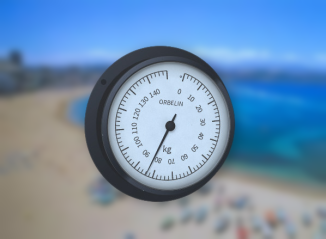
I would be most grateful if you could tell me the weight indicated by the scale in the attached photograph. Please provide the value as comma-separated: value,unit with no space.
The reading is 84,kg
